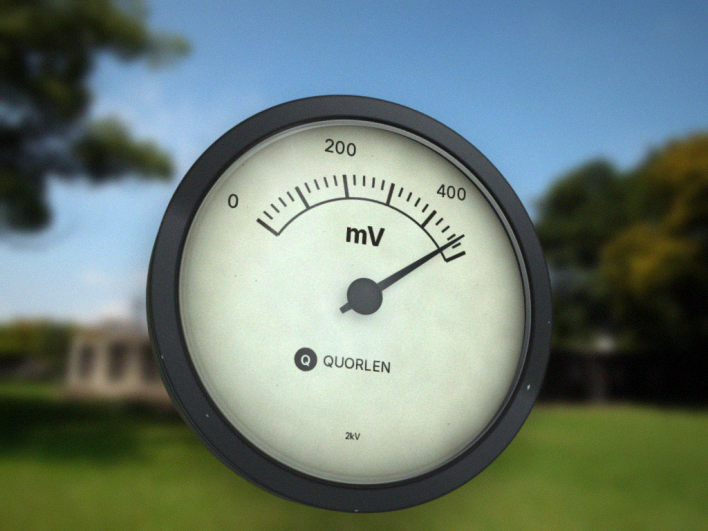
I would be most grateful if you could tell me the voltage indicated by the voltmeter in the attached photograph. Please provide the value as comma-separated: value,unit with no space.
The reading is 470,mV
